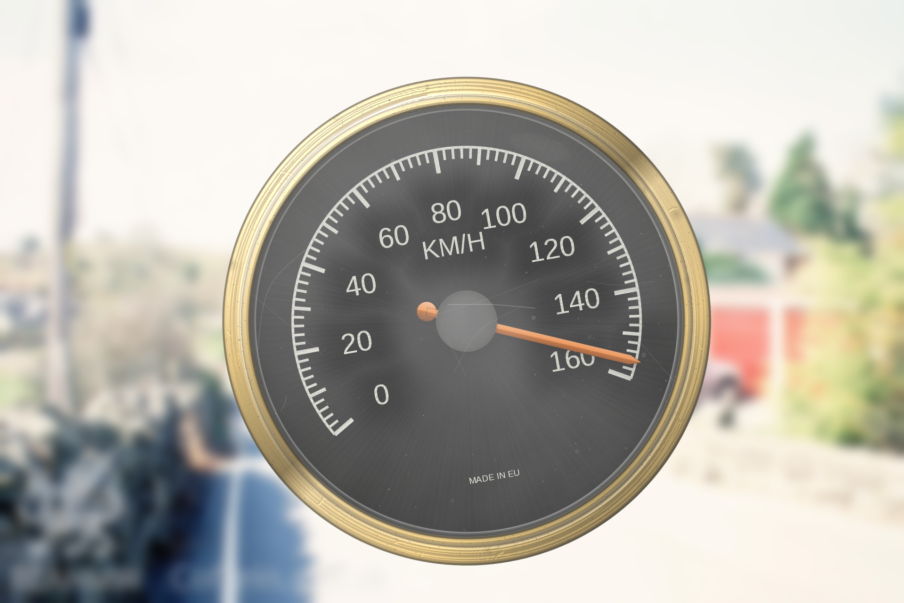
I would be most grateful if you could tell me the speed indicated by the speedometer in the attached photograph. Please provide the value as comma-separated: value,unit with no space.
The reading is 156,km/h
